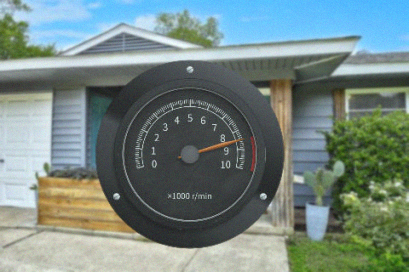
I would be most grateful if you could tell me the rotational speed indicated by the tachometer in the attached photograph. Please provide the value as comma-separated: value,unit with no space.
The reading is 8500,rpm
